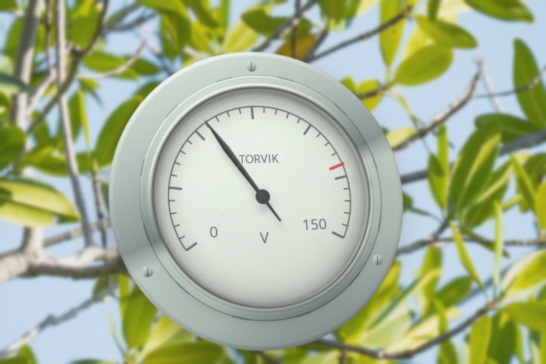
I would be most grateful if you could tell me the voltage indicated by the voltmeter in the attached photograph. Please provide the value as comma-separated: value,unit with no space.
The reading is 55,V
